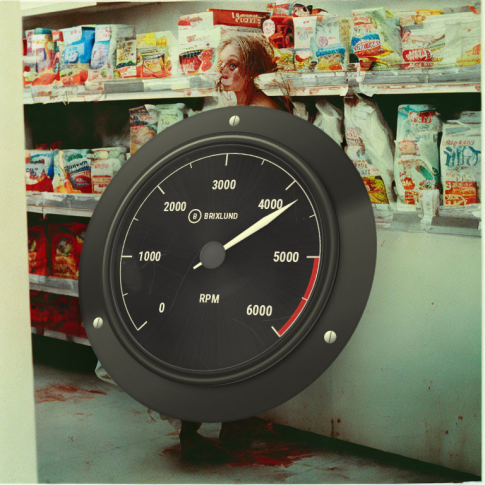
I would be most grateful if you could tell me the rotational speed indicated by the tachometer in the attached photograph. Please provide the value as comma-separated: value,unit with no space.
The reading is 4250,rpm
